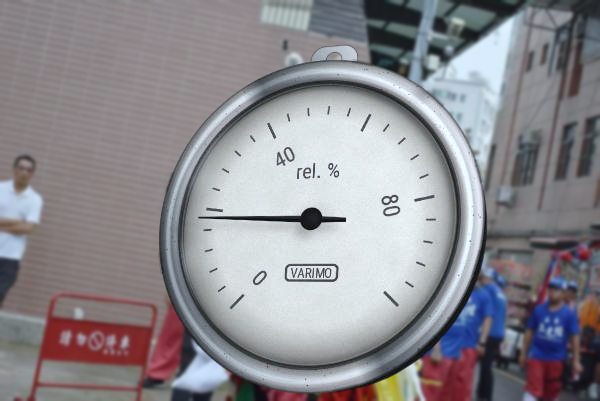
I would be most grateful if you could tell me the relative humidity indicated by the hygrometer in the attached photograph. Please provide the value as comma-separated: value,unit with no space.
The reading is 18,%
